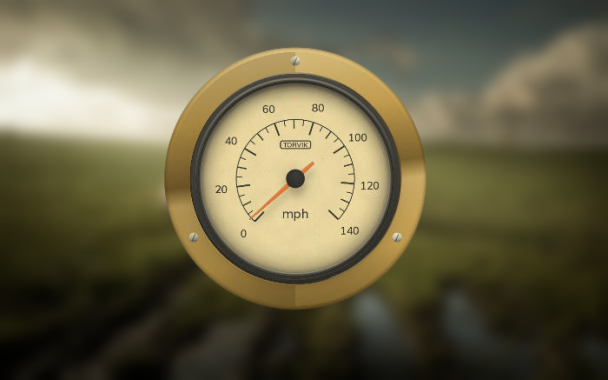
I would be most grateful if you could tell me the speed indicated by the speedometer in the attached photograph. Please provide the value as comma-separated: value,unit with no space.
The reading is 2.5,mph
